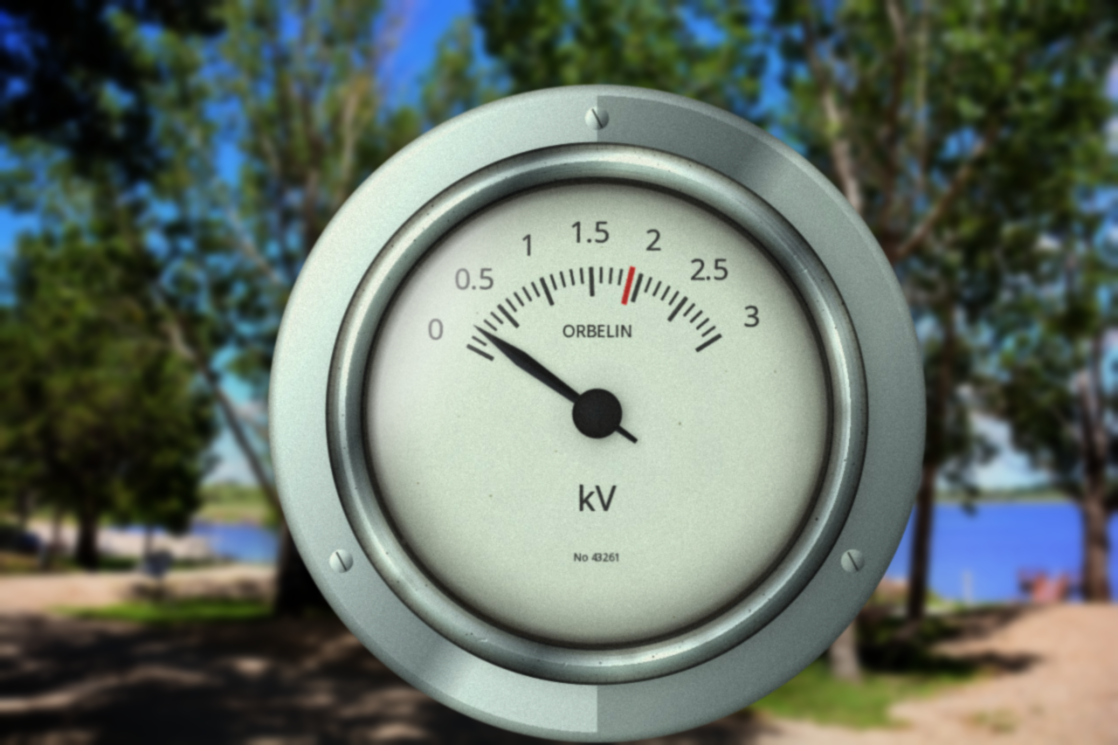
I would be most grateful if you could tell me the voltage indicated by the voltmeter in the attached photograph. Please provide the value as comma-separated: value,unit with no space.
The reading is 0.2,kV
